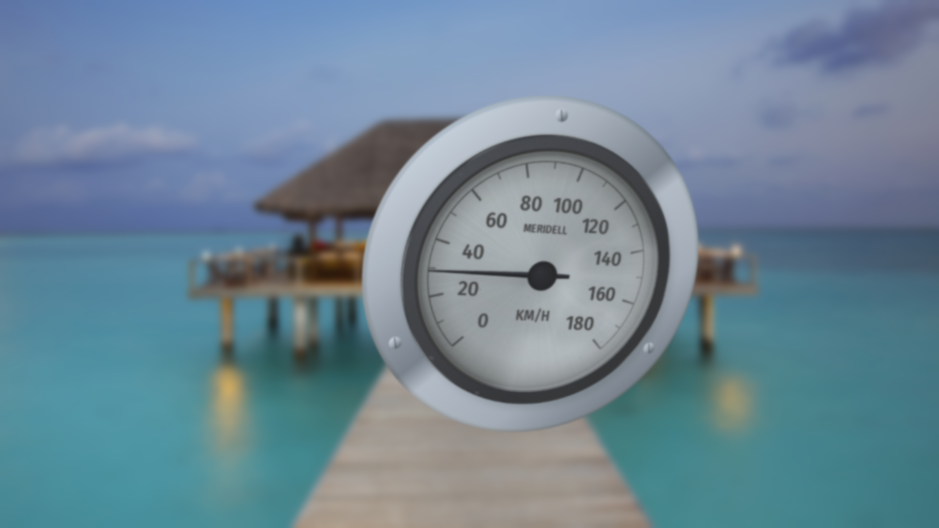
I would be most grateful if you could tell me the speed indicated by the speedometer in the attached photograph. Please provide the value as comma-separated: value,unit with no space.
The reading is 30,km/h
